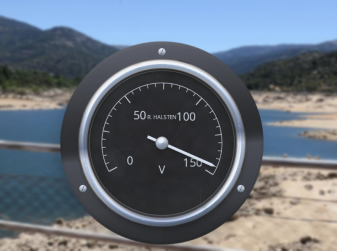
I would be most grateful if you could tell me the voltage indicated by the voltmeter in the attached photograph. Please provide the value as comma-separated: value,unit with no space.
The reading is 145,V
